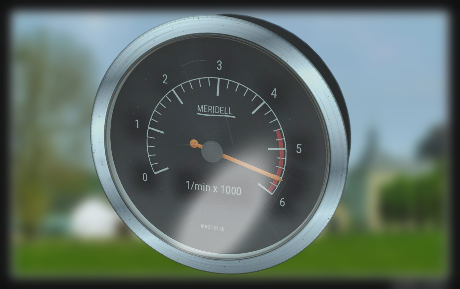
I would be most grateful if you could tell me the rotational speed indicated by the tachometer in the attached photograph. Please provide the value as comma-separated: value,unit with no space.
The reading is 5600,rpm
